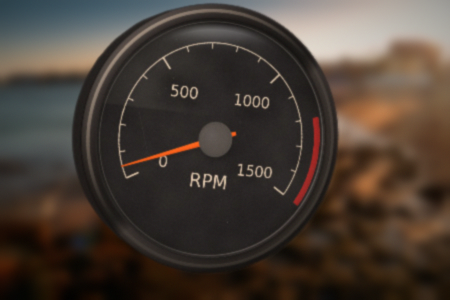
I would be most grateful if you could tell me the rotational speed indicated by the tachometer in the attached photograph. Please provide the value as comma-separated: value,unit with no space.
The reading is 50,rpm
